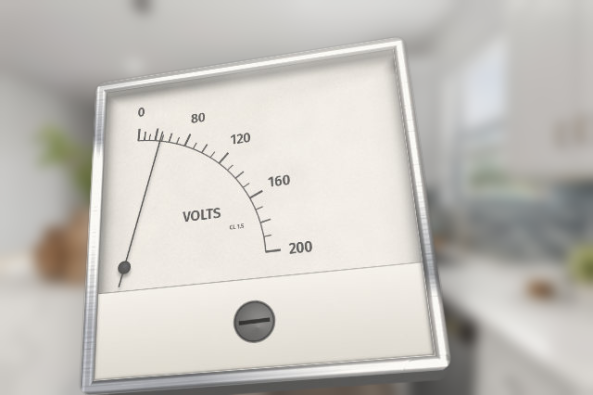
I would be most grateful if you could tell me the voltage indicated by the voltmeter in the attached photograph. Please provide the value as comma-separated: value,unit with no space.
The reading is 50,V
